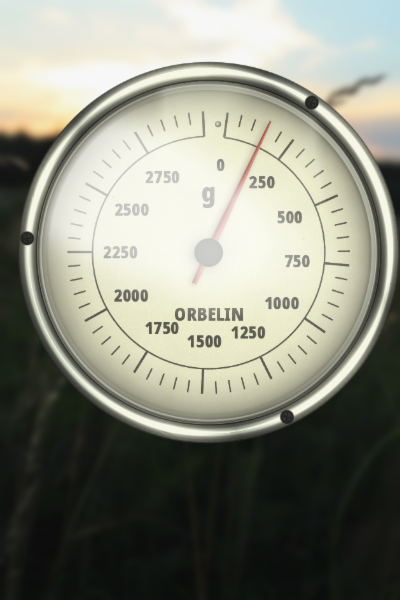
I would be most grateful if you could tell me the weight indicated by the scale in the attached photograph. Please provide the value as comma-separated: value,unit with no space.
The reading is 150,g
